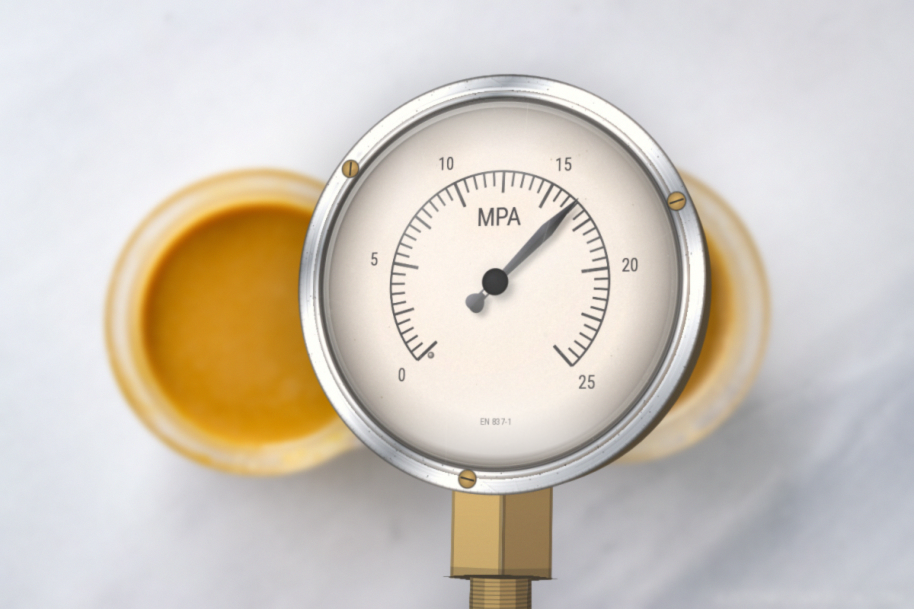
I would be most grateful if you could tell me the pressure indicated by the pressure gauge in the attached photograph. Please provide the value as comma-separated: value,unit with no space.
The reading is 16.5,MPa
